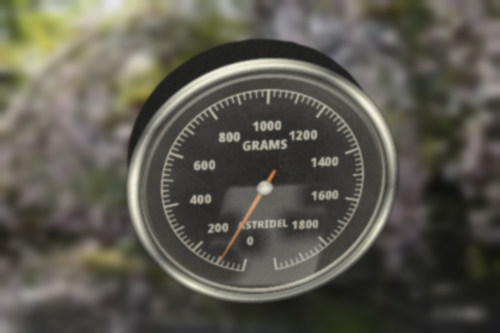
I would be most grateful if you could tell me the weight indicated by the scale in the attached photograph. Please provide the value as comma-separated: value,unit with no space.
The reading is 100,g
